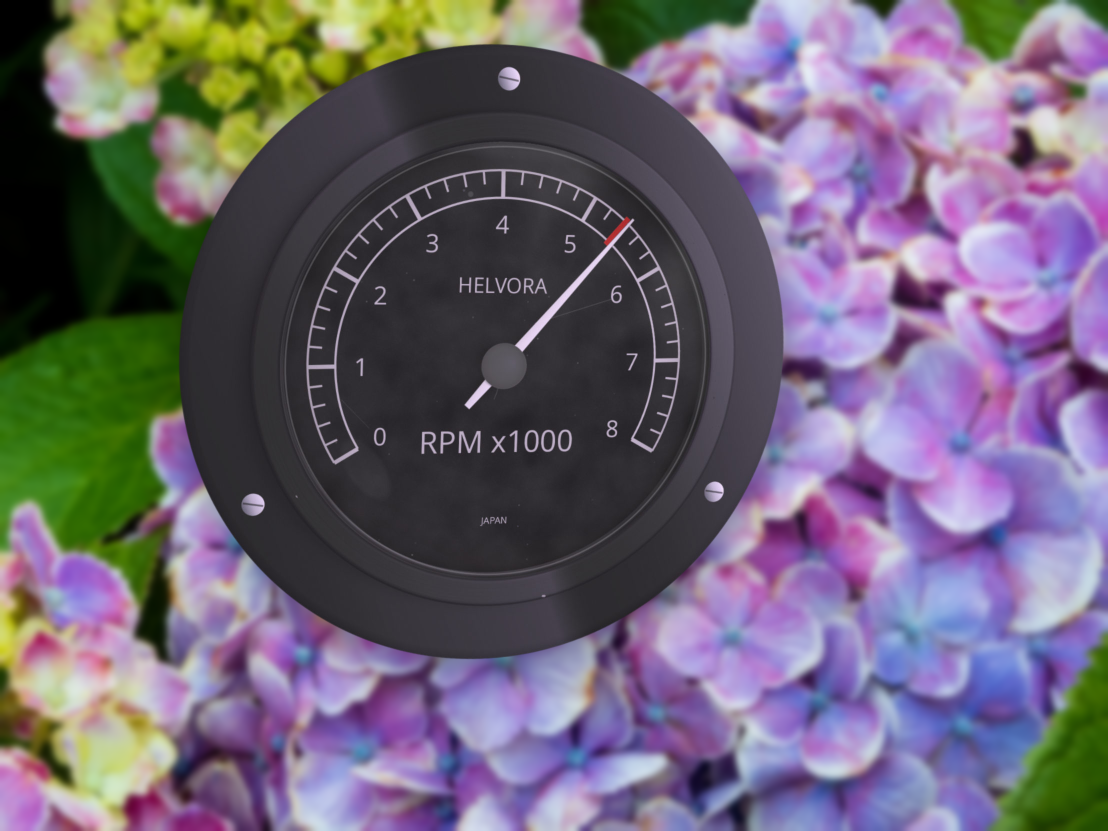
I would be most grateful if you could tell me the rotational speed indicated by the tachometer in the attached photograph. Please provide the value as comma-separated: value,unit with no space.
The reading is 5400,rpm
